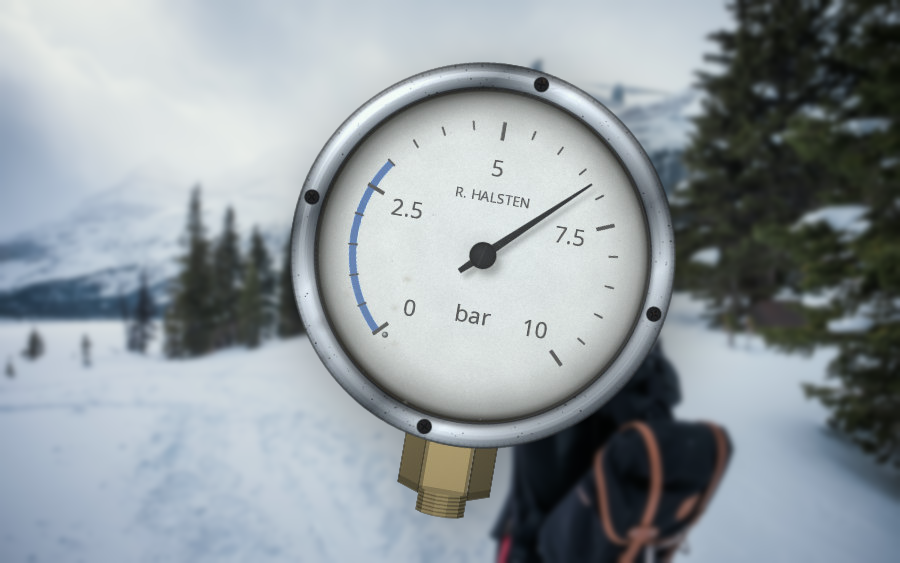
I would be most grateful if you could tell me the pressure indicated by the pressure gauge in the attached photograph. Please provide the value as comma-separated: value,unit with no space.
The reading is 6.75,bar
